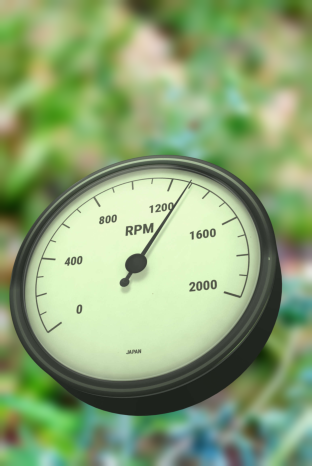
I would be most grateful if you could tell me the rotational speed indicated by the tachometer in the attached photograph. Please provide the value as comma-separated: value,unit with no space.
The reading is 1300,rpm
